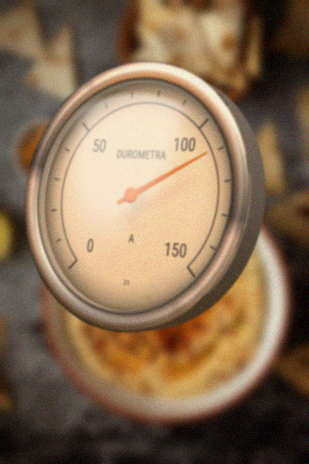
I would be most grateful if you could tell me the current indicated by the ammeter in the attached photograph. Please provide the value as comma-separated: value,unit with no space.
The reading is 110,A
